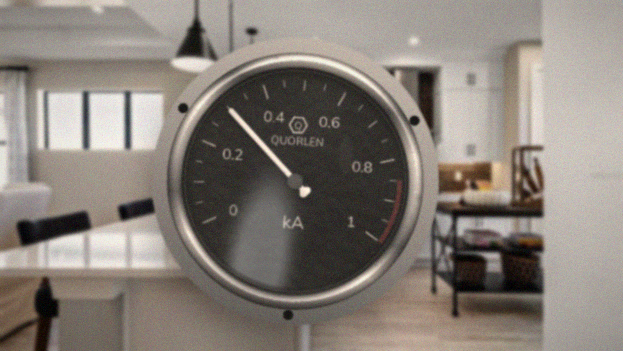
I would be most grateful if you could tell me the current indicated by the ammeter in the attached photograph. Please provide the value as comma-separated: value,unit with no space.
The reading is 0.3,kA
